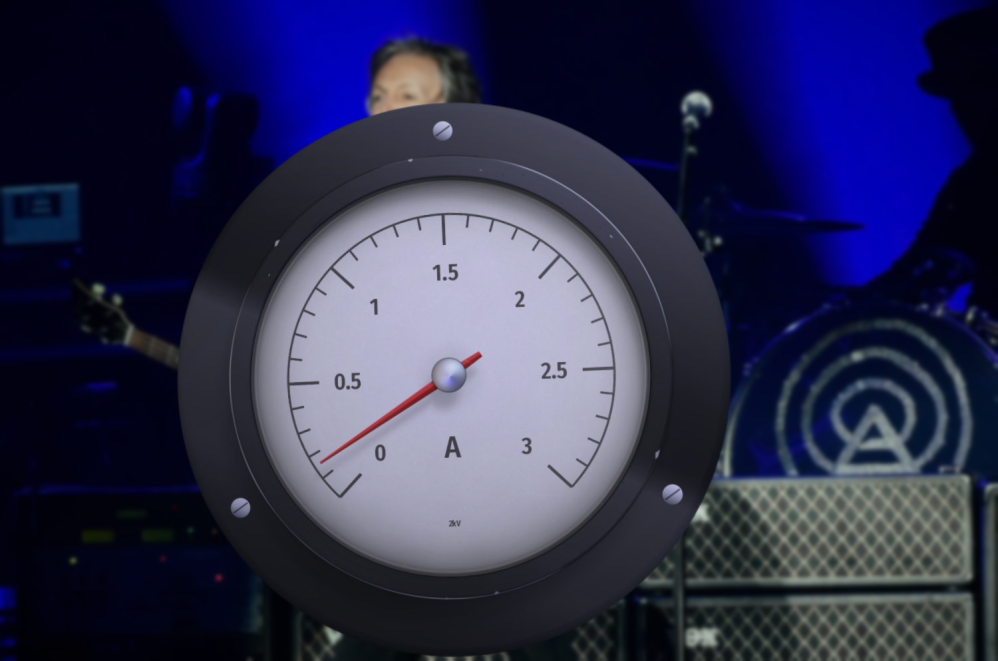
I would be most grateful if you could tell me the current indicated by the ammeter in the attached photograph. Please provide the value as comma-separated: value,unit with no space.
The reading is 0.15,A
